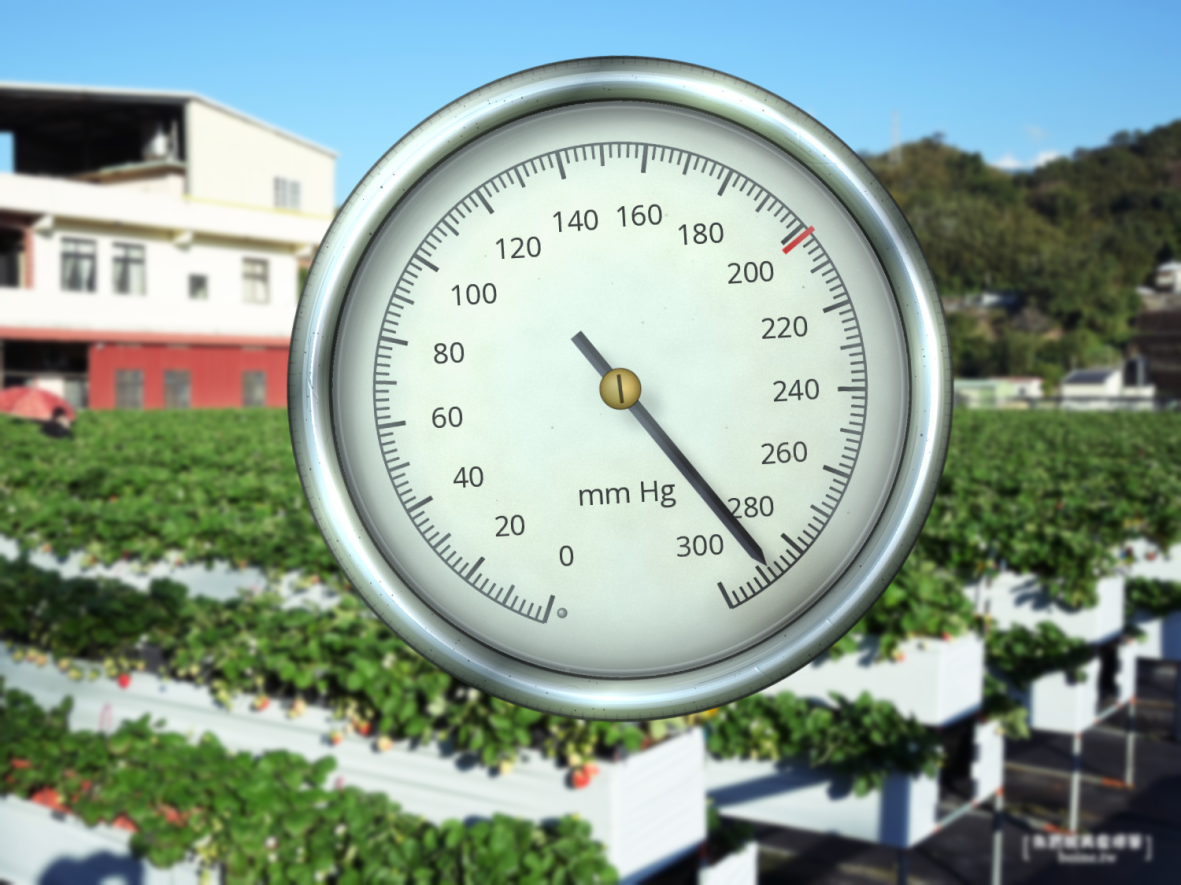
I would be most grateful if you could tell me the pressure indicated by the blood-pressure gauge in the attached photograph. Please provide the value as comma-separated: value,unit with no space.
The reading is 288,mmHg
